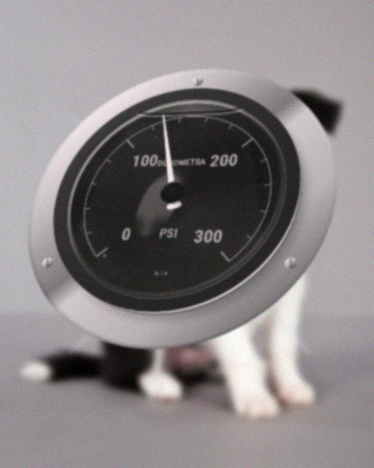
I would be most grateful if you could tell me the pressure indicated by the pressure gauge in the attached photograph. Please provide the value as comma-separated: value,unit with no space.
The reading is 130,psi
